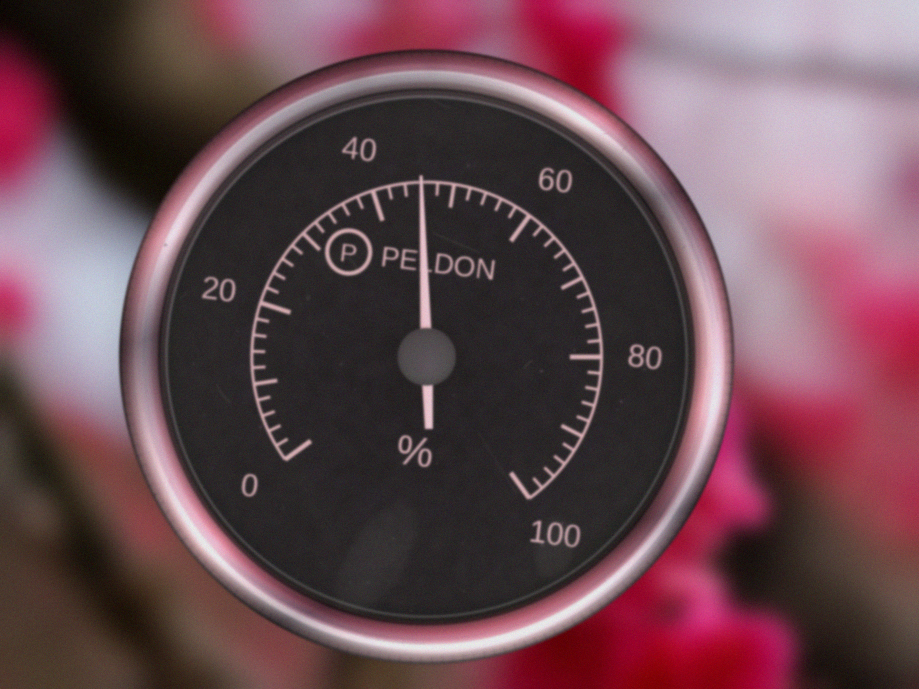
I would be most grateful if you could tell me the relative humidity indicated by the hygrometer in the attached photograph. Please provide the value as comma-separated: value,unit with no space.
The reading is 46,%
